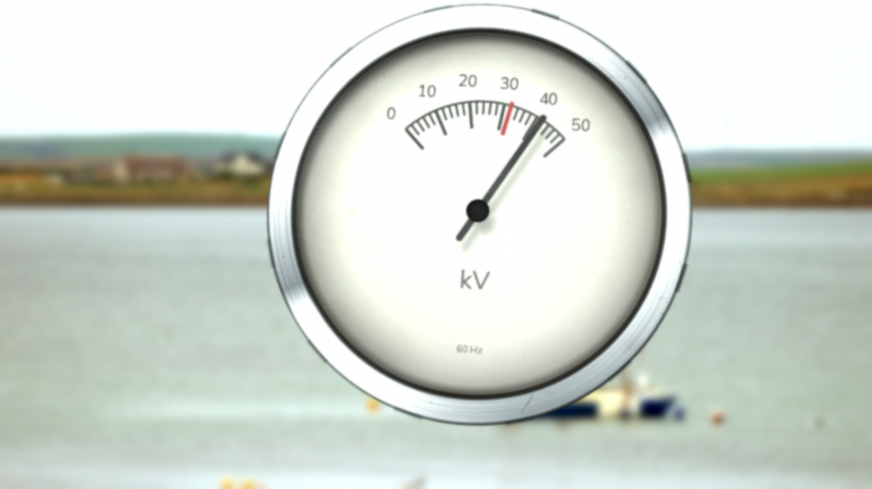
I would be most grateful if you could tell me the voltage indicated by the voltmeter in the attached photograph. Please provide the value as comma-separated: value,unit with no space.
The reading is 42,kV
